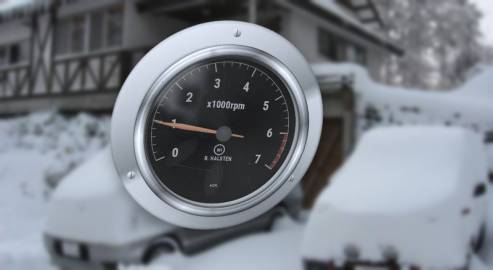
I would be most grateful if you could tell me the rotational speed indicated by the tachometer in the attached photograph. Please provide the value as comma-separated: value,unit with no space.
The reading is 1000,rpm
